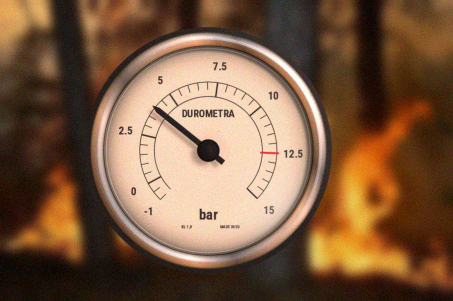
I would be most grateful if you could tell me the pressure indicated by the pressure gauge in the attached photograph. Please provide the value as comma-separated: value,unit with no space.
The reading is 4,bar
